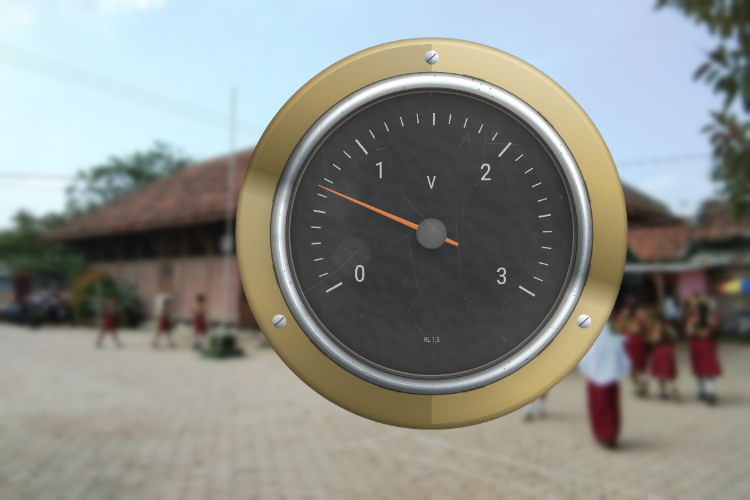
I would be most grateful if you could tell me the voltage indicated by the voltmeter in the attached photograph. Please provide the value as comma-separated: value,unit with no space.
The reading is 0.65,V
